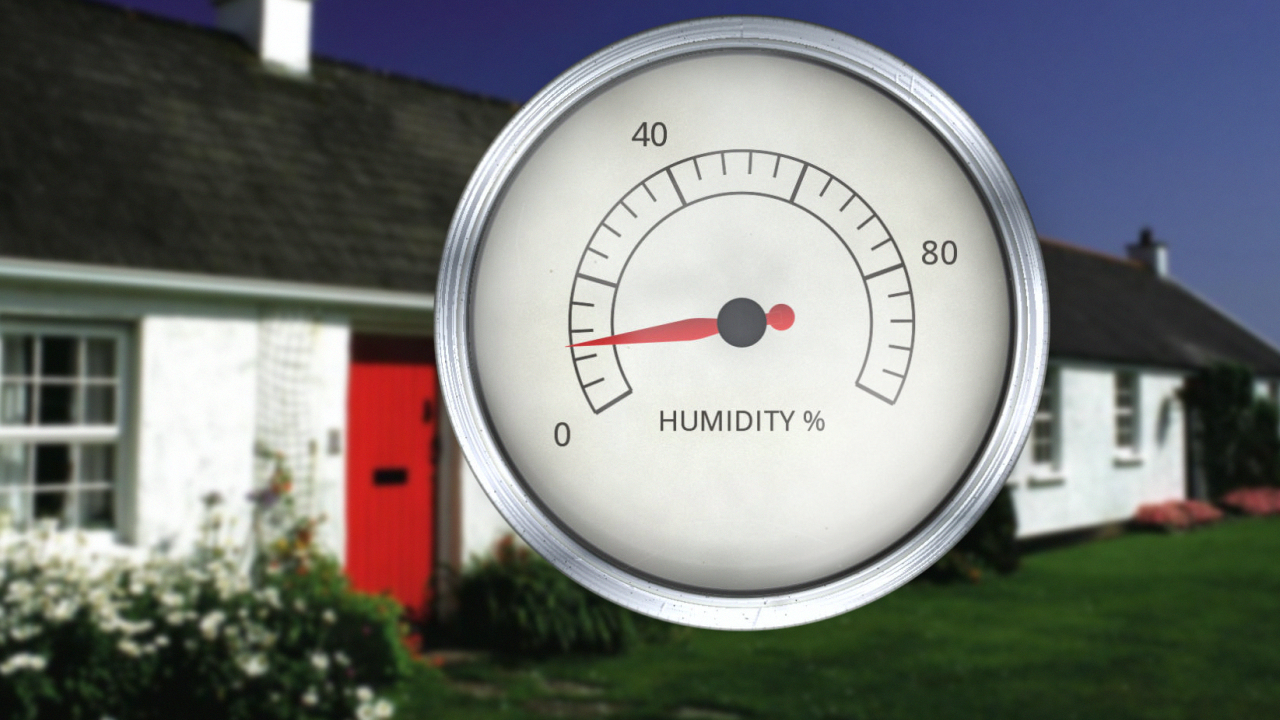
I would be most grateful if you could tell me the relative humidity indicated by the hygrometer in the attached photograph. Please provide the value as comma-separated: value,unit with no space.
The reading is 10,%
